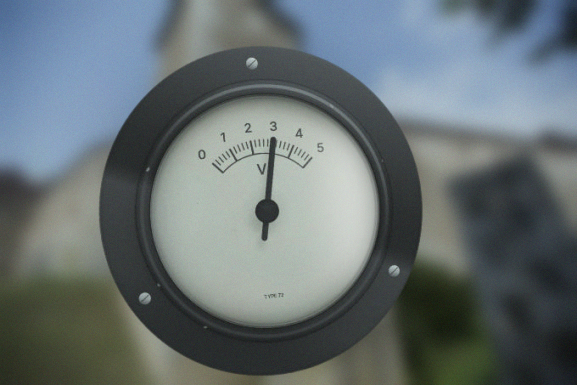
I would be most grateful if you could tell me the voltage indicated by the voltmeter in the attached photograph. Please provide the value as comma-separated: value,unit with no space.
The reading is 3,V
